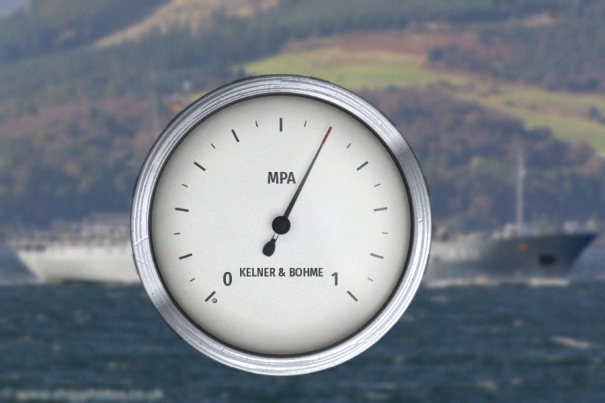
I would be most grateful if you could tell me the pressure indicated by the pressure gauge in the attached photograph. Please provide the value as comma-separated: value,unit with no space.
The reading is 0.6,MPa
